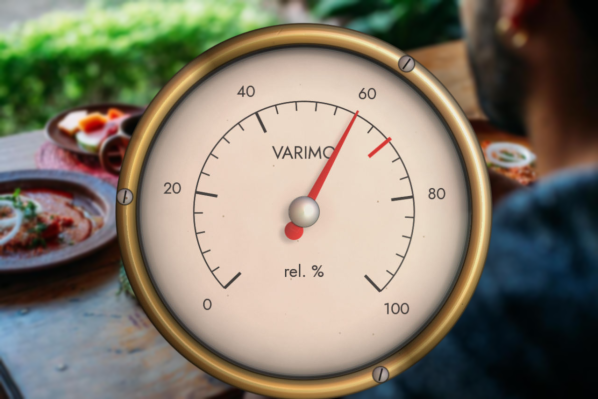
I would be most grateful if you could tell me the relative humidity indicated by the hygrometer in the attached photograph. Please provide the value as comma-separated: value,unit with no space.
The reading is 60,%
